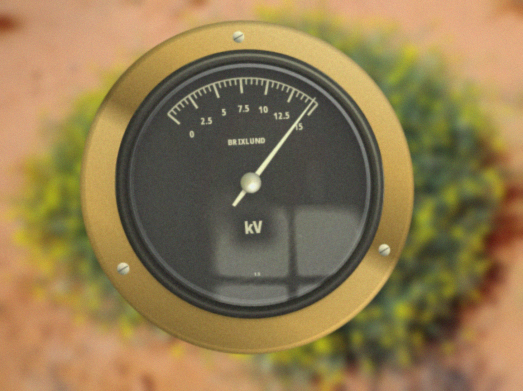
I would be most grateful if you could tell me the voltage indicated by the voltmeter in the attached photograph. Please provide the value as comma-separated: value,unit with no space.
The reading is 14.5,kV
